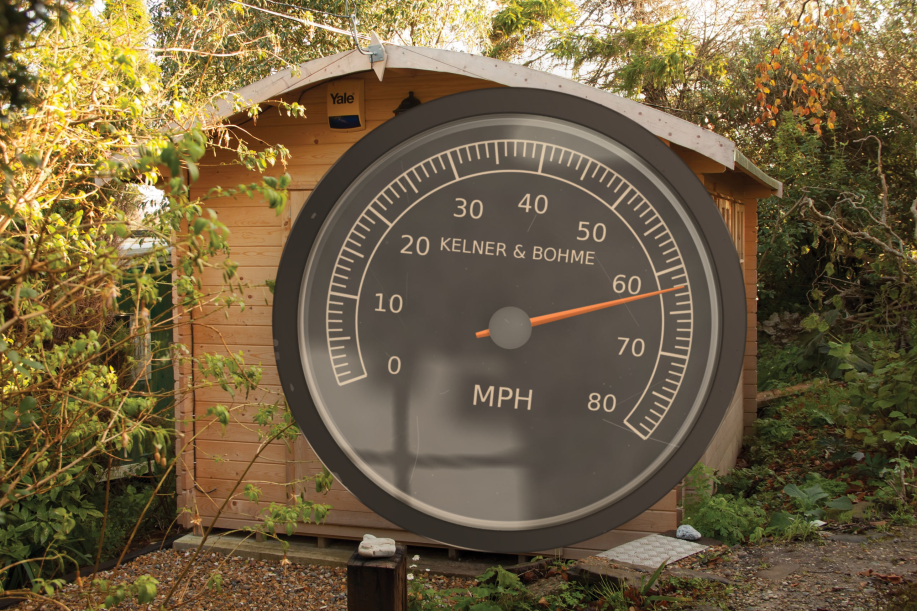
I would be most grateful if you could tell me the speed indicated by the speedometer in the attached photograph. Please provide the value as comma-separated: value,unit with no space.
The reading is 62,mph
